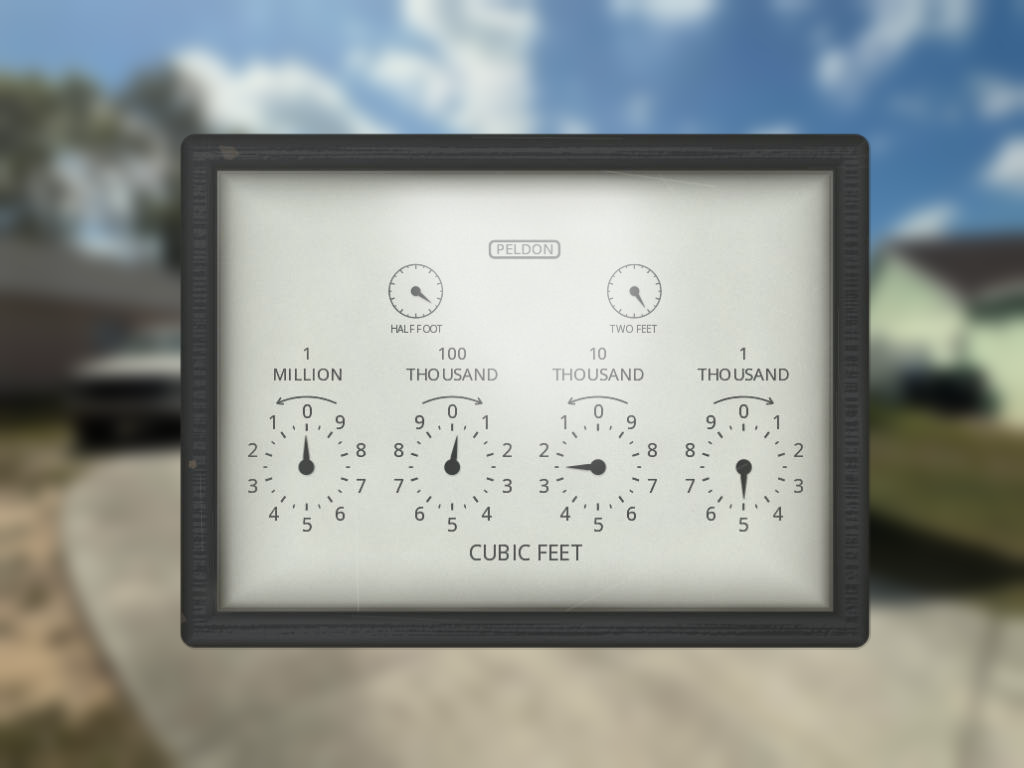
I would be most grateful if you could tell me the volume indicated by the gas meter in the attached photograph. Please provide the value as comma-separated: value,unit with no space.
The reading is 2500,ft³
